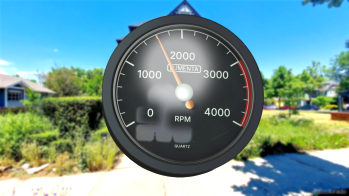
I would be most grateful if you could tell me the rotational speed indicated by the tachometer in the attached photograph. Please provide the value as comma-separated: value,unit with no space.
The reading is 1600,rpm
